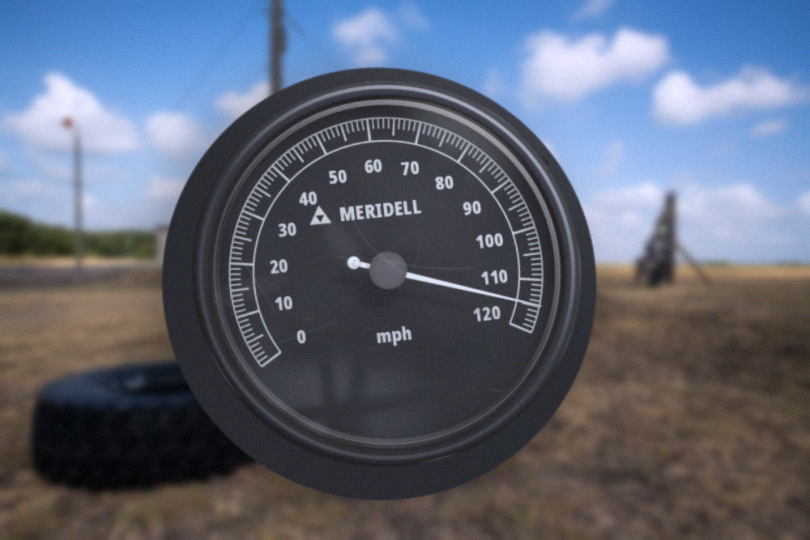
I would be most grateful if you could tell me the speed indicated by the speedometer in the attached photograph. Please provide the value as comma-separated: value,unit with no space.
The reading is 115,mph
